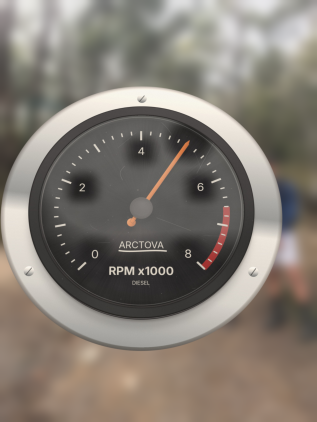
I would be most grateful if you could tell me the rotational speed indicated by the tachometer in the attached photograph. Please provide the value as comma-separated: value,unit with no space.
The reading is 5000,rpm
